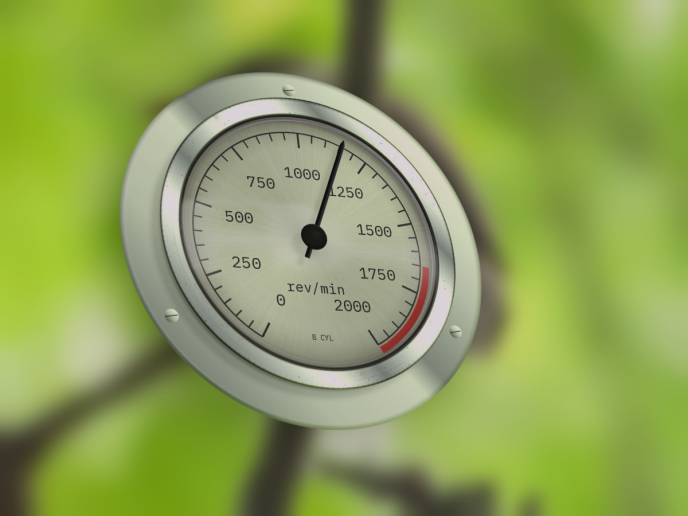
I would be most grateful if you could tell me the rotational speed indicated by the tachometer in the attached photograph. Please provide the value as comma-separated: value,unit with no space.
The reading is 1150,rpm
